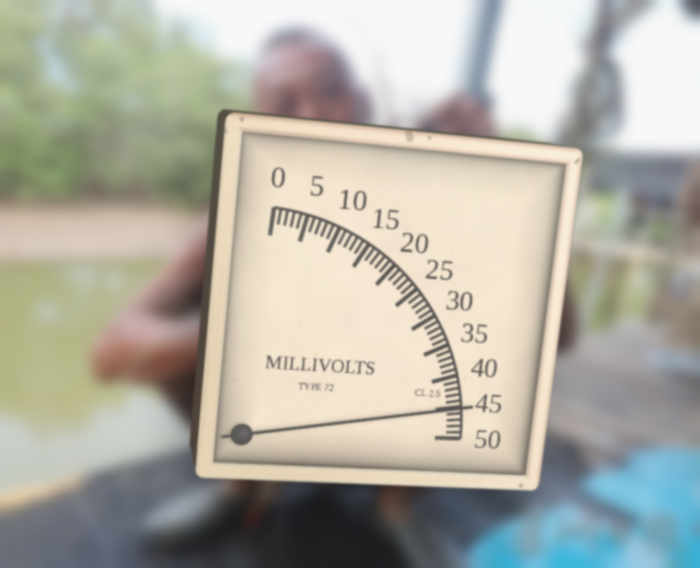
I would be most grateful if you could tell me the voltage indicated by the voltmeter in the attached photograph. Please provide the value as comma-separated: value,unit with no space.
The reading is 45,mV
